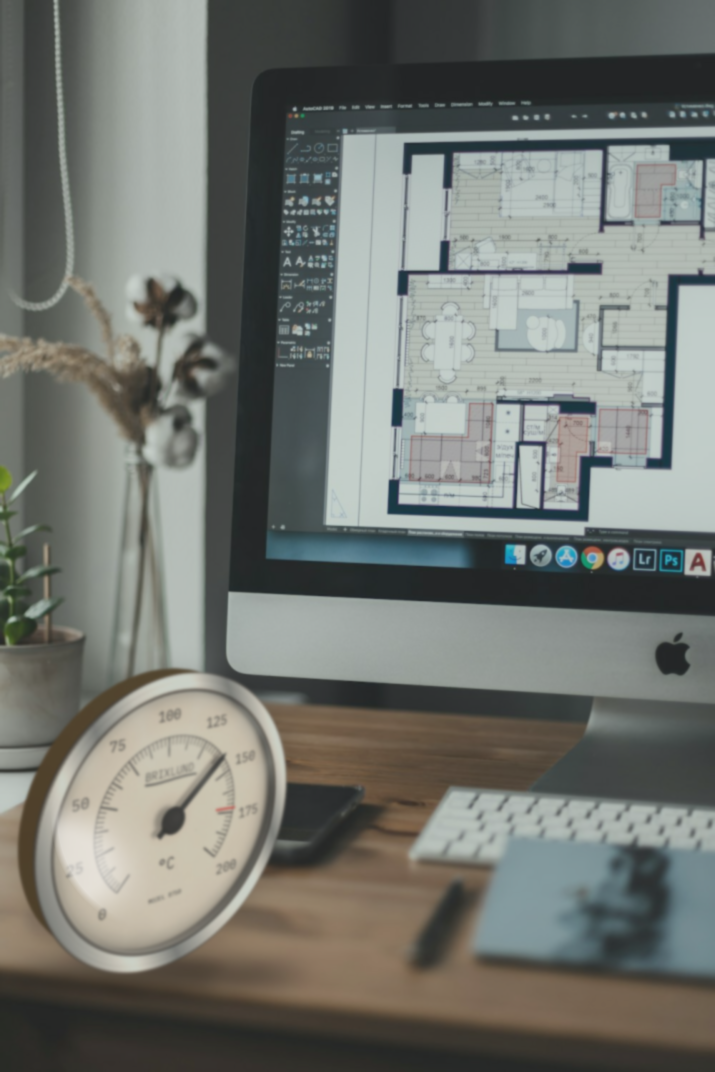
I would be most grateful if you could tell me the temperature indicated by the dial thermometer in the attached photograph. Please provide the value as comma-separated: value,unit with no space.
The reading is 137.5,°C
